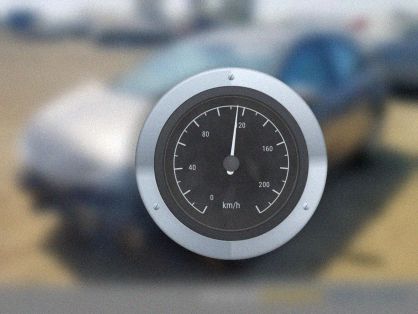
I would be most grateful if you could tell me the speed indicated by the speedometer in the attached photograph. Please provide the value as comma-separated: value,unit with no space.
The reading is 115,km/h
